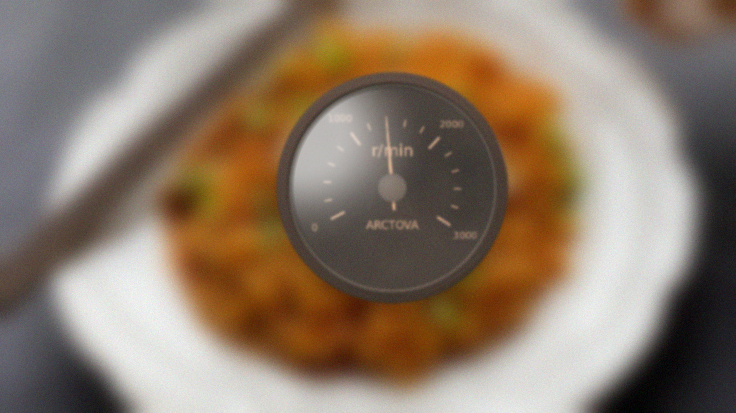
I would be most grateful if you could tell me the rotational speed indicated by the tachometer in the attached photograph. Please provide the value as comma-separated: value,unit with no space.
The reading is 1400,rpm
